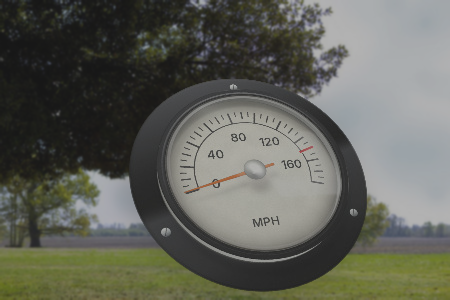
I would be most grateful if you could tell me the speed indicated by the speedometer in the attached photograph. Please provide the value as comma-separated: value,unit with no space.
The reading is 0,mph
